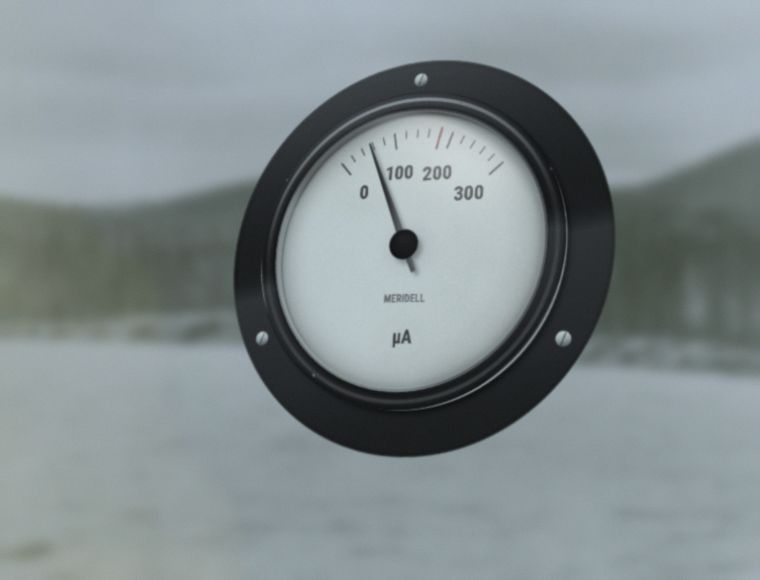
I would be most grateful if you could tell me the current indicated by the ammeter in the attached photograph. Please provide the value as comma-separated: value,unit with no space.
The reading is 60,µA
